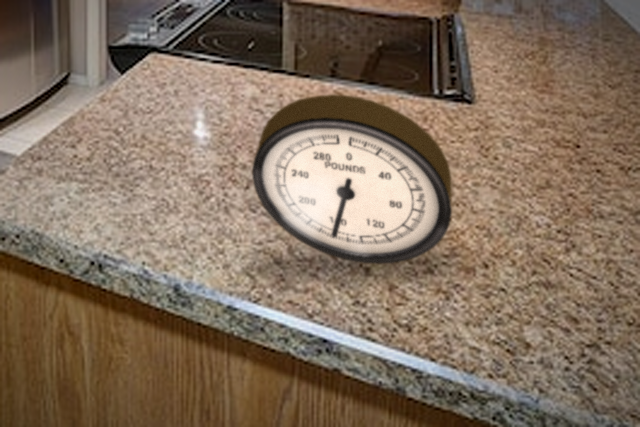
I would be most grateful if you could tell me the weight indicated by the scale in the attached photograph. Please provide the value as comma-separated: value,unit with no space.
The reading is 160,lb
